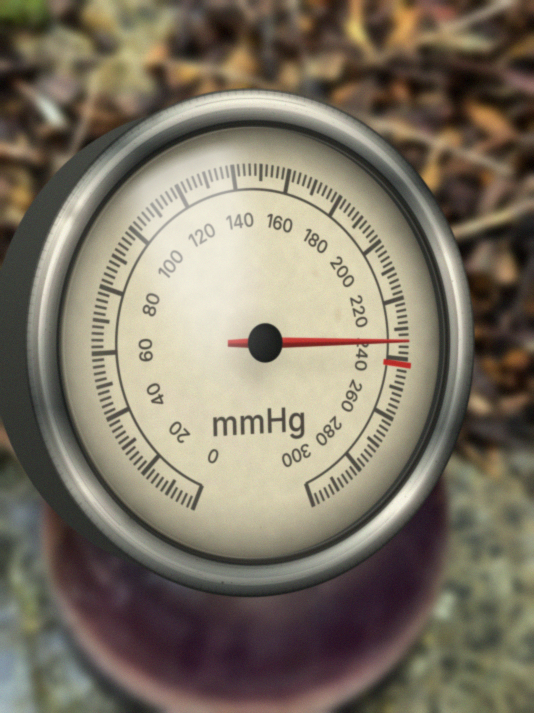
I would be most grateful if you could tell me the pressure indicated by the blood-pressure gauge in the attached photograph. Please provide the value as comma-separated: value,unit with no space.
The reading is 234,mmHg
